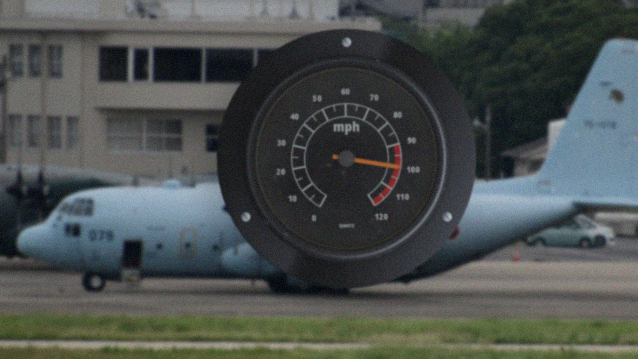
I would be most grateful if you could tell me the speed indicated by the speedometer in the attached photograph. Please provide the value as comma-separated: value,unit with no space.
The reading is 100,mph
